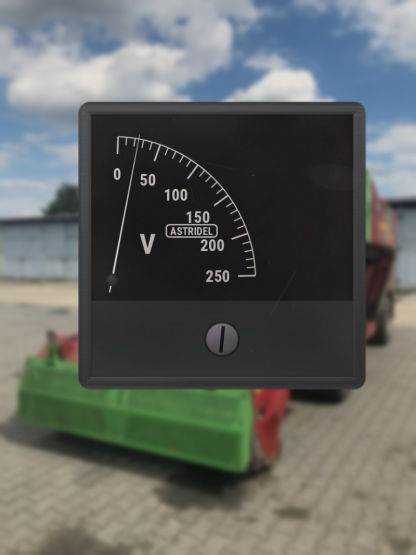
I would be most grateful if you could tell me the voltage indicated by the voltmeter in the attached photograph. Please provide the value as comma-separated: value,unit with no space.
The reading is 25,V
